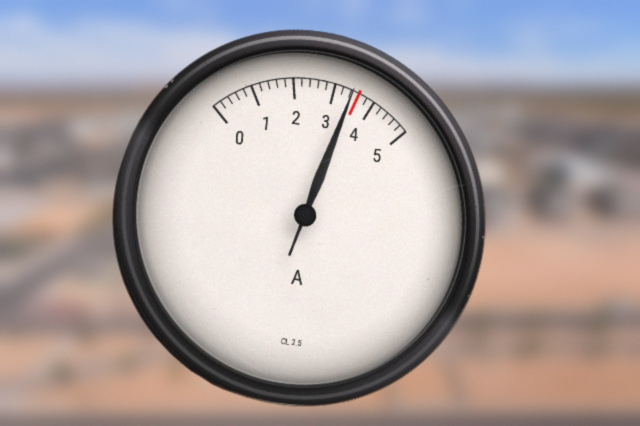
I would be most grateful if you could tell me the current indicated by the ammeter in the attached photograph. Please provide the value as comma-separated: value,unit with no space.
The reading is 3.4,A
